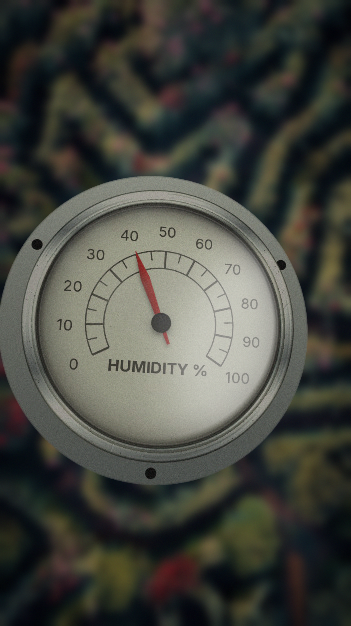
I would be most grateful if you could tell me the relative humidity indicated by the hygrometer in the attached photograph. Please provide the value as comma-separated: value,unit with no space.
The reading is 40,%
